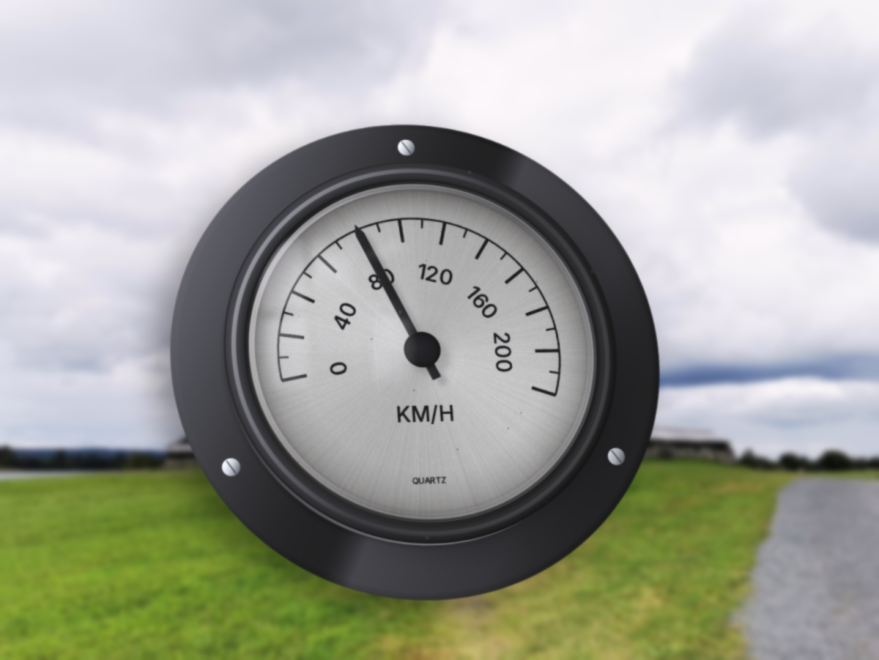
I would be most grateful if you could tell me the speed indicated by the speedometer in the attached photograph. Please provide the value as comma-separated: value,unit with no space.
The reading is 80,km/h
